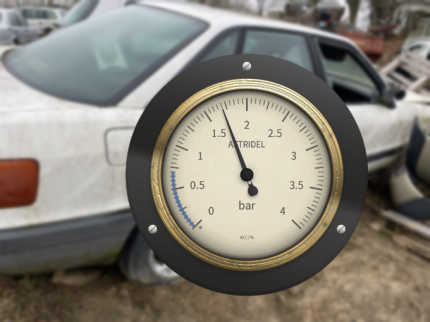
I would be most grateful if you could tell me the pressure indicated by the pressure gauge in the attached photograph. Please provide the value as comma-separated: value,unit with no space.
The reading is 1.7,bar
